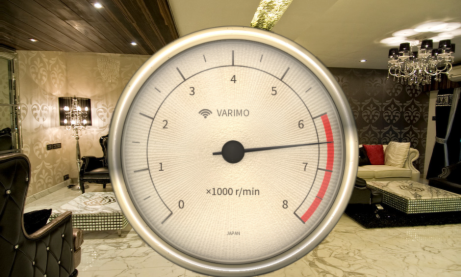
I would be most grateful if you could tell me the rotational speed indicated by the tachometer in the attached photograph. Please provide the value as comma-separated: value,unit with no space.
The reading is 6500,rpm
